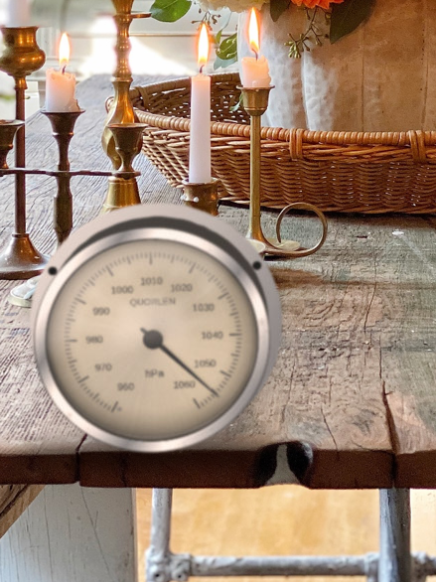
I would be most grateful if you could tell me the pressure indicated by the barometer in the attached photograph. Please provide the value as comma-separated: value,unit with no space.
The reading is 1055,hPa
